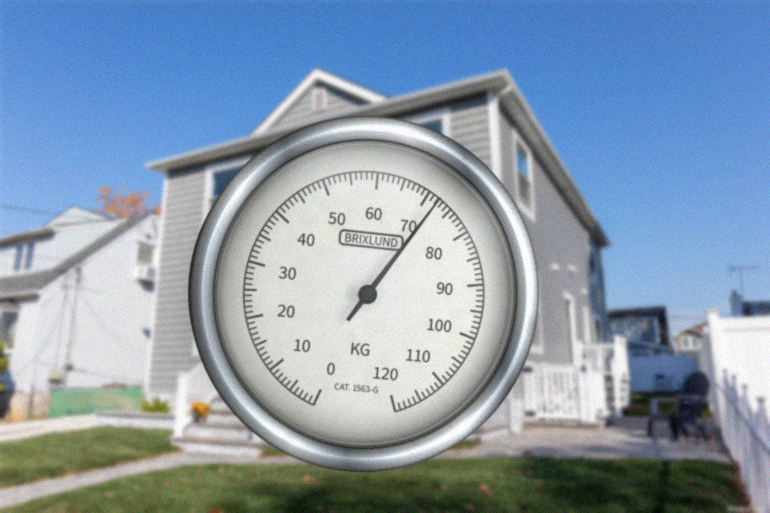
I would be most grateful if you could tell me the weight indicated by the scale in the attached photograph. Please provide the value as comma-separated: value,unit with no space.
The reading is 72,kg
